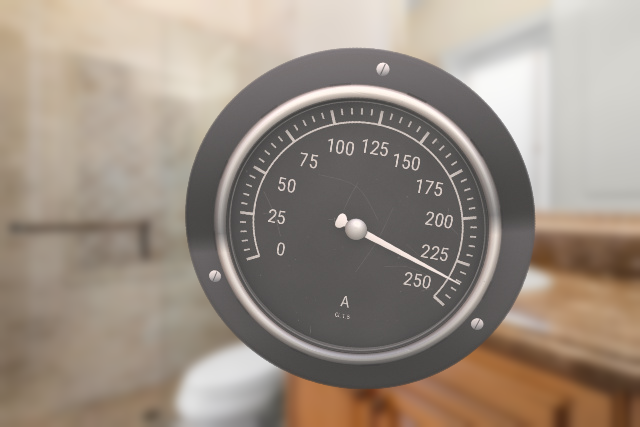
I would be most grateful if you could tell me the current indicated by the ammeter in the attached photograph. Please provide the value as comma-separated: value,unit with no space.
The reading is 235,A
